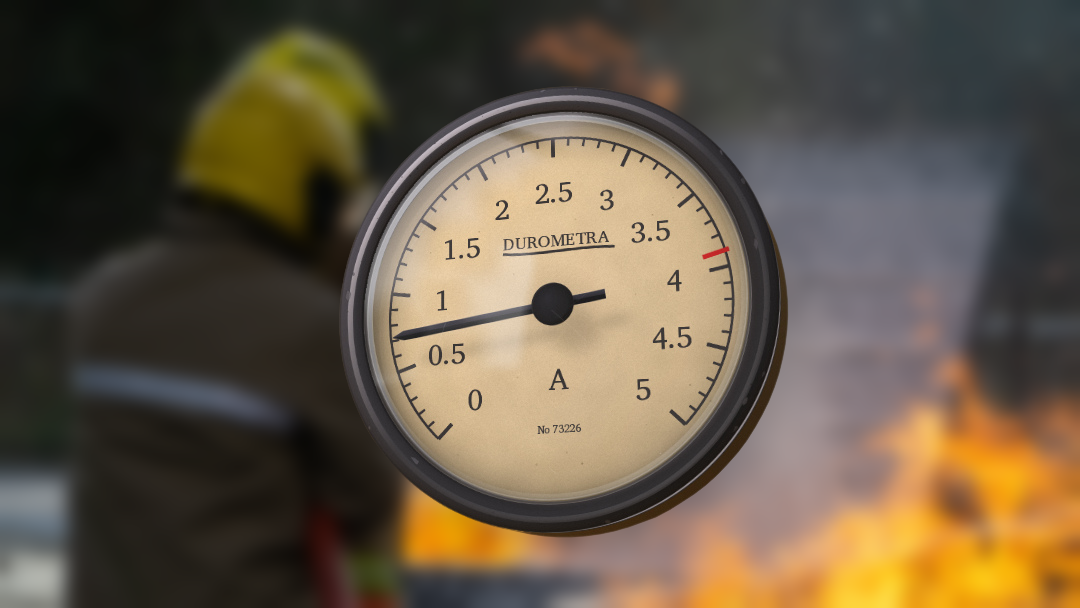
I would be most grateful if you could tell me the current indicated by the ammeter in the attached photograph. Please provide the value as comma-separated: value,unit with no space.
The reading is 0.7,A
